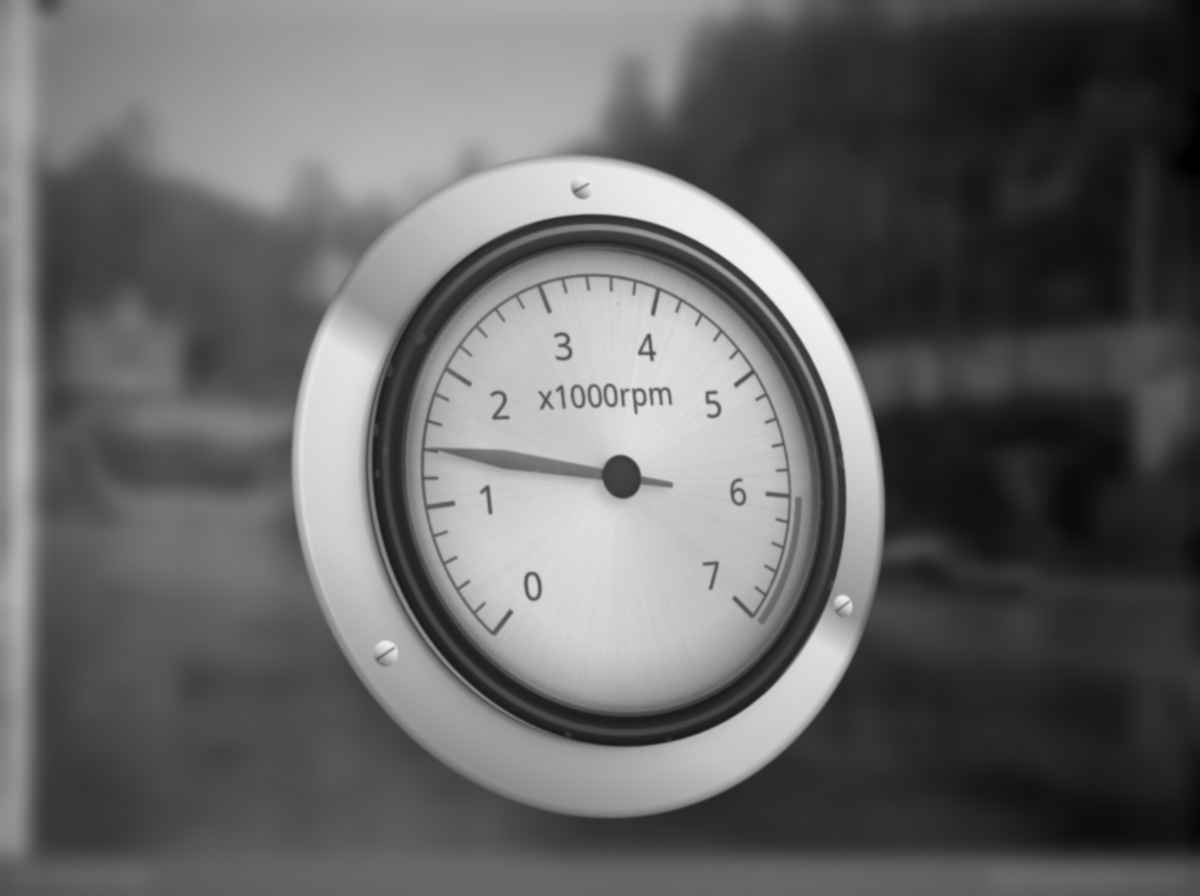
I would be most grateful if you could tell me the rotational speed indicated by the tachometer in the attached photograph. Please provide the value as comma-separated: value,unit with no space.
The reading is 1400,rpm
